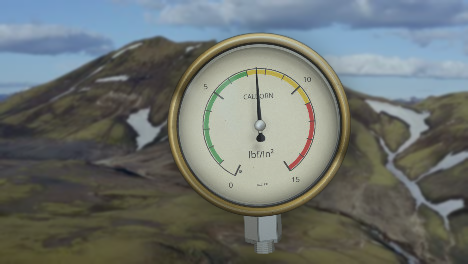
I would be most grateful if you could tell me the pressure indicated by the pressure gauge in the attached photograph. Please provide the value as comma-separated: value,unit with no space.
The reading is 7.5,psi
